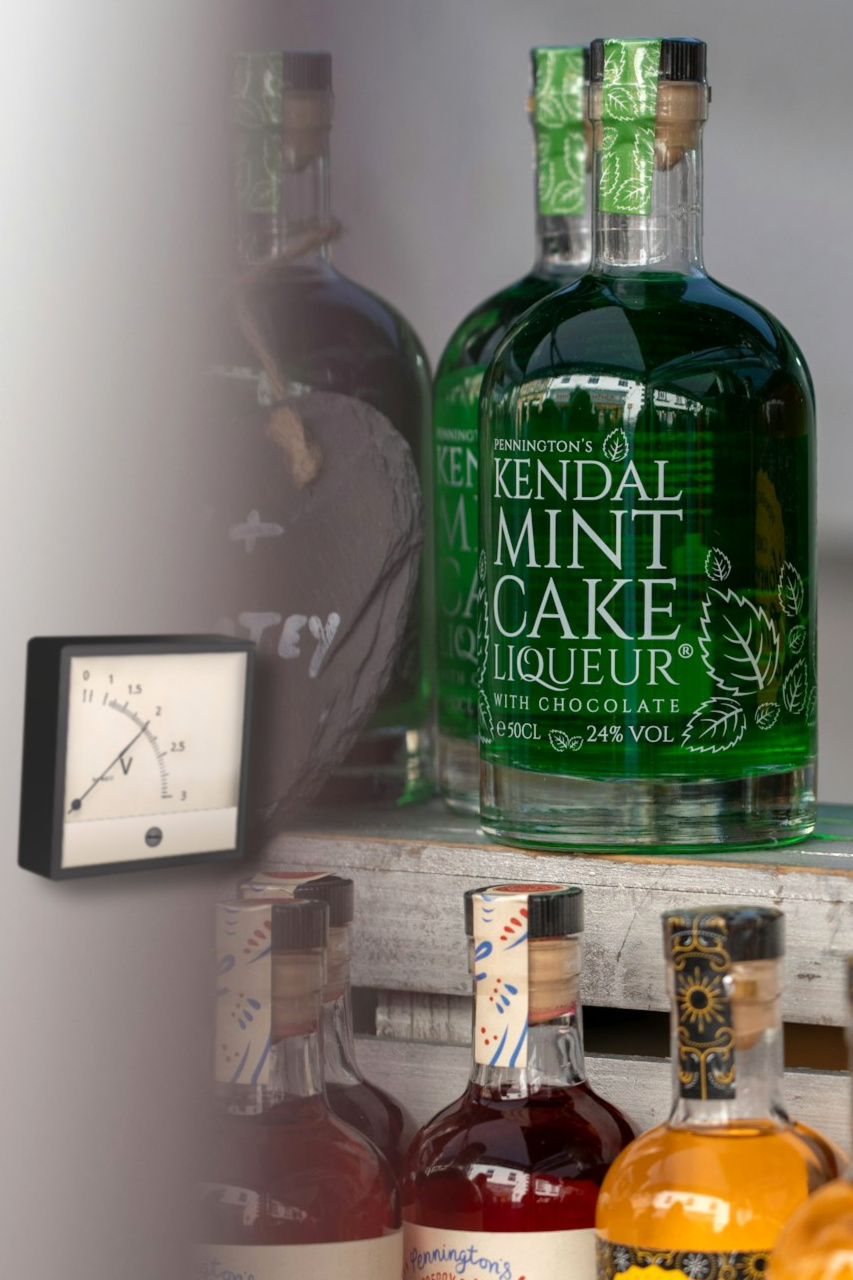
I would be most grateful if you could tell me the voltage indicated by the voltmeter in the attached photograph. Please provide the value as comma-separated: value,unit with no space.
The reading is 2,V
